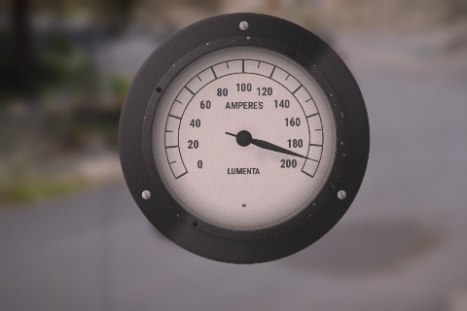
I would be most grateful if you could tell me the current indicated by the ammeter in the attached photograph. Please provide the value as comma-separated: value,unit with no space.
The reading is 190,A
